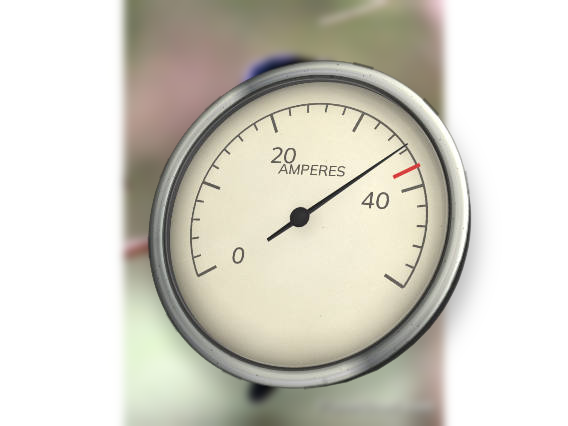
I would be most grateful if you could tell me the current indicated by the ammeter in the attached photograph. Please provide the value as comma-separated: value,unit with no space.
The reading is 36,A
